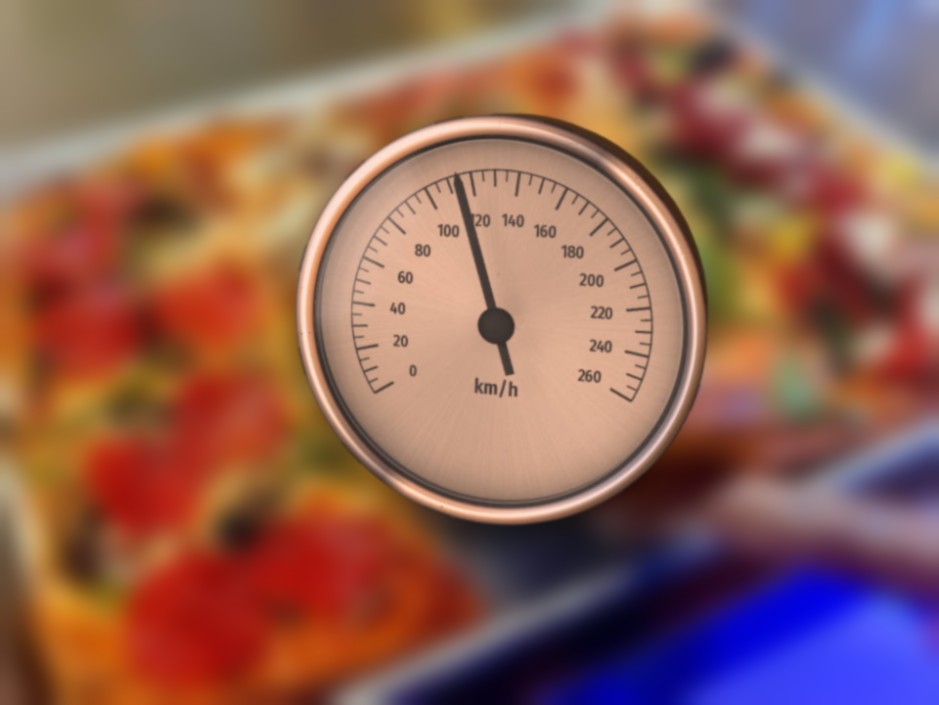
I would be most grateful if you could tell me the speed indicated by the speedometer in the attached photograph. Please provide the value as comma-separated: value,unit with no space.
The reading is 115,km/h
